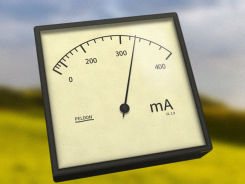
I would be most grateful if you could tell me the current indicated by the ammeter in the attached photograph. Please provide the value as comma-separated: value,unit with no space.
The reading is 330,mA
